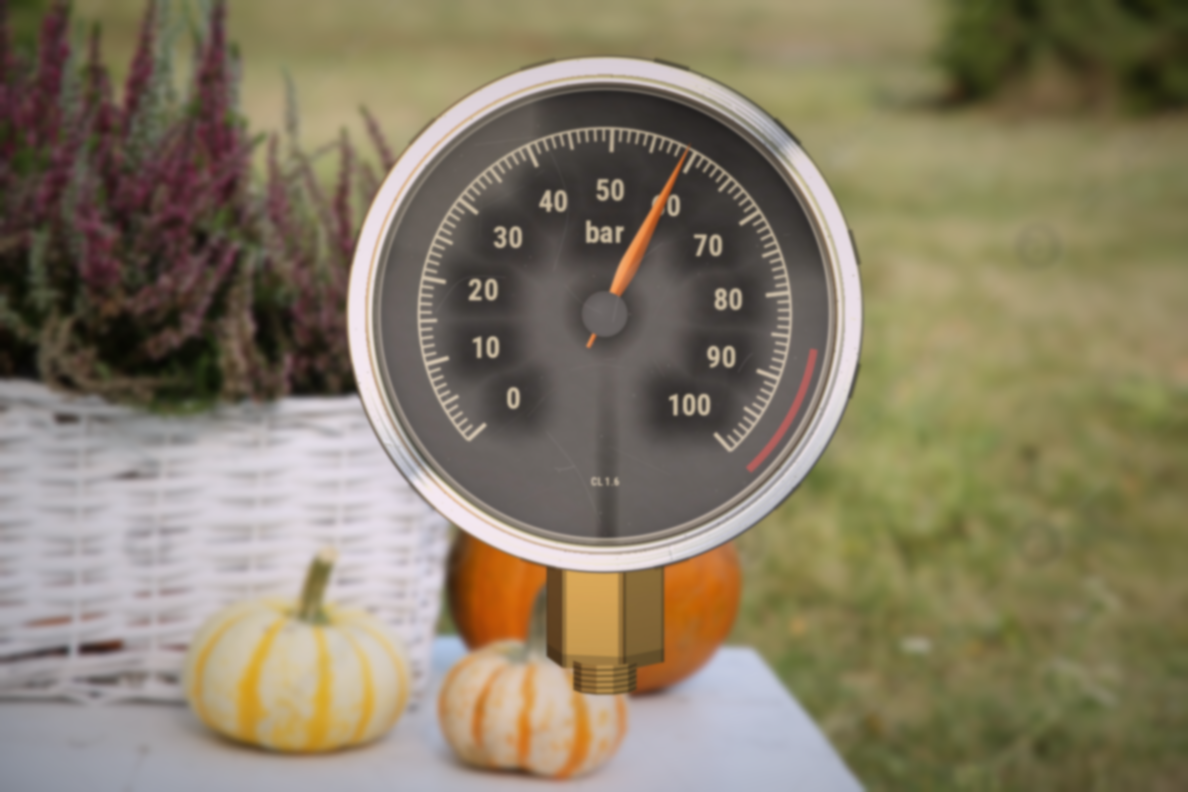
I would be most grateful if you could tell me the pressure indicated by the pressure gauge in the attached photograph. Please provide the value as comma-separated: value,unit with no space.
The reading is 59,bar
